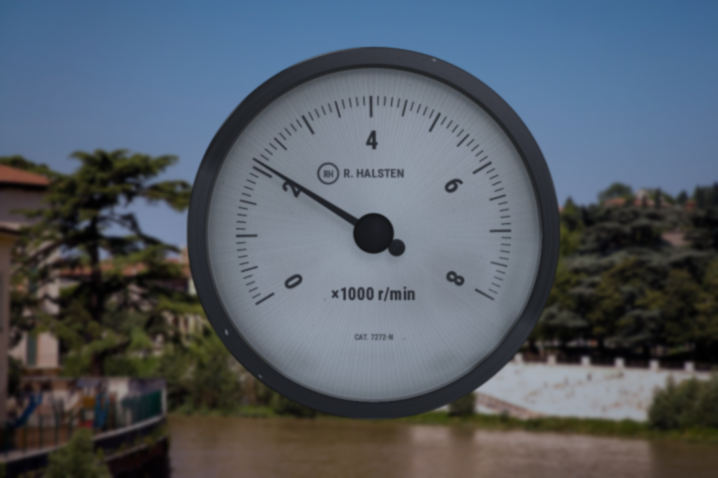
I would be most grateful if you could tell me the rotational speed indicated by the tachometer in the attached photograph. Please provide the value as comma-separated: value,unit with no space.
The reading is 2100,rpm
